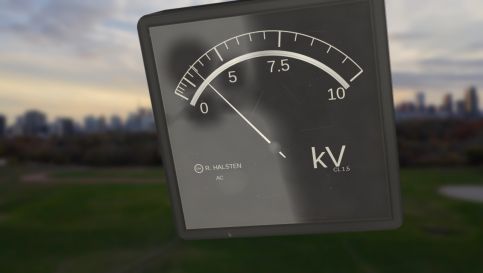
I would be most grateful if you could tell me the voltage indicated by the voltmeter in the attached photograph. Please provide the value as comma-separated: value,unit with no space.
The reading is 3.5,kV
